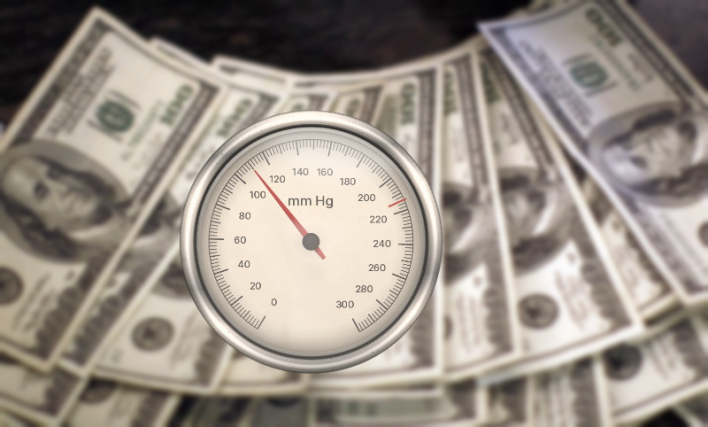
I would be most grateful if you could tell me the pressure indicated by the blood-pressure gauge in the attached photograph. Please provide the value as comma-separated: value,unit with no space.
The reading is 110,mmHg
